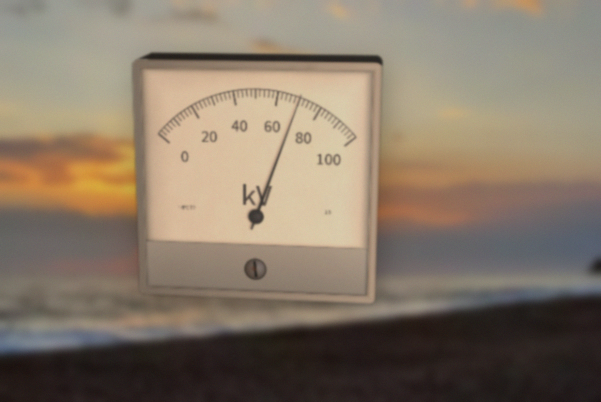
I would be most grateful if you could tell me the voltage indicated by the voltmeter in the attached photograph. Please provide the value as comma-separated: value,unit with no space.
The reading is 70,kV
